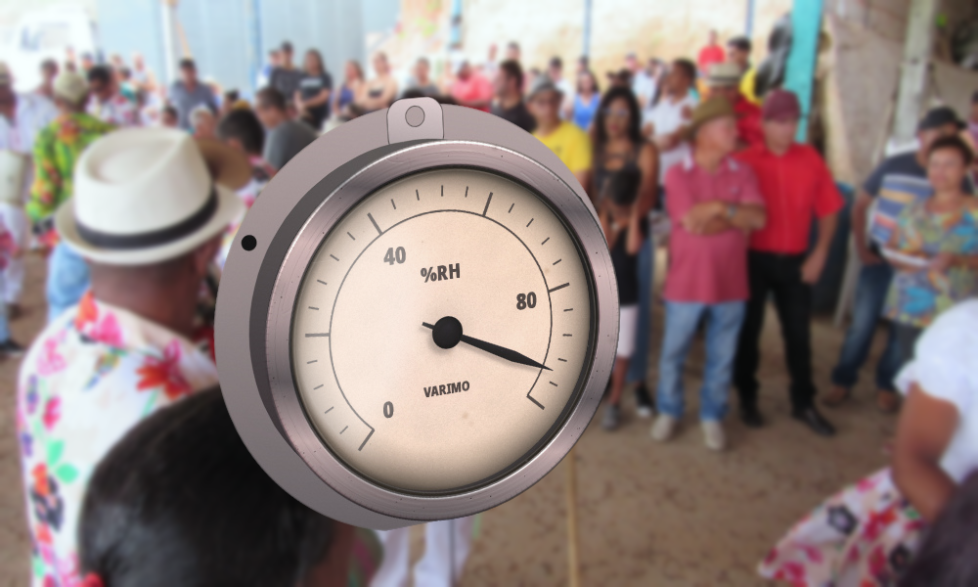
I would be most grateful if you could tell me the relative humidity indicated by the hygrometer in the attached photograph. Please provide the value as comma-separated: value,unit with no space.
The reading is 94,%
